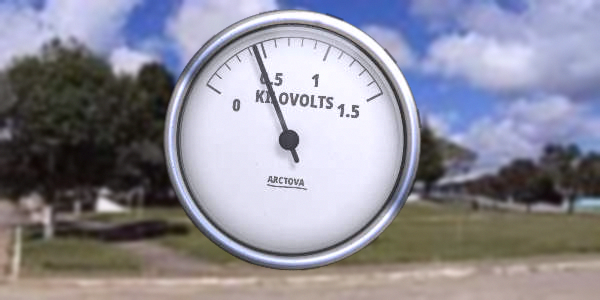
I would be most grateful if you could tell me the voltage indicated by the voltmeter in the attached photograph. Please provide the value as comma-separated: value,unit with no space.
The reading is 0.45,kV
